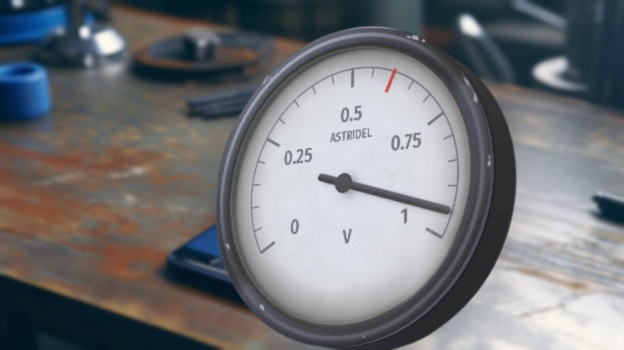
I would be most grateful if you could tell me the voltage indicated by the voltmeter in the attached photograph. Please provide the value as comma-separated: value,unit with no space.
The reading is 0.95,V
